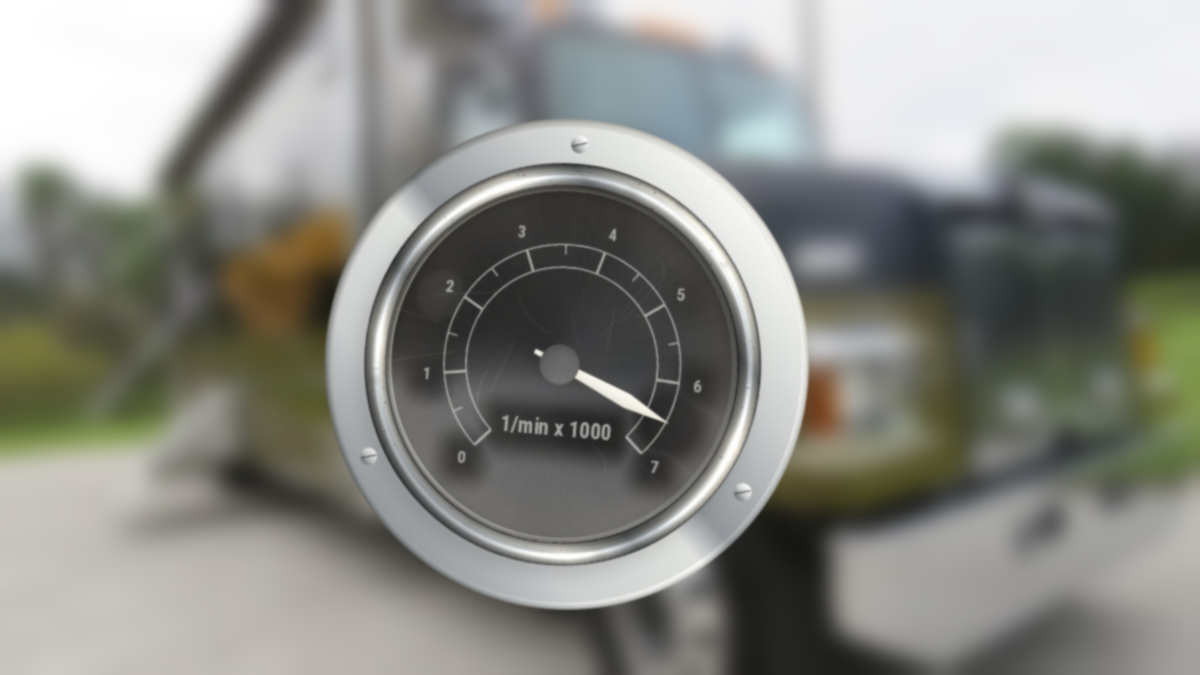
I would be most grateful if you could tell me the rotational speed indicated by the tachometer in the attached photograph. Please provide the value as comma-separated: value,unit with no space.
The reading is 6500,rpm
